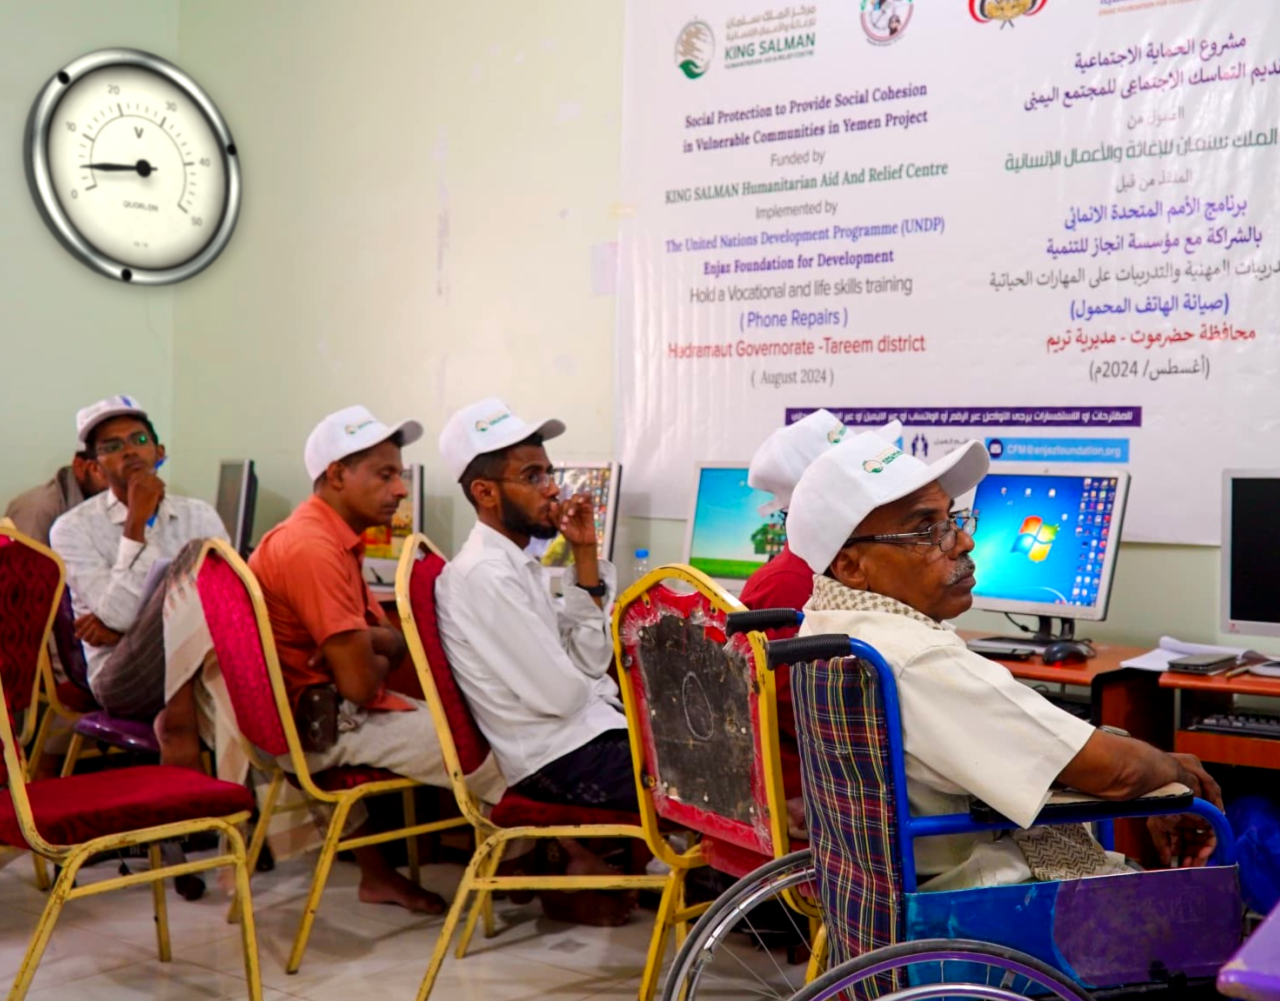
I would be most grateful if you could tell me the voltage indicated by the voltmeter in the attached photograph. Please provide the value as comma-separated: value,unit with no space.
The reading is 4,V
